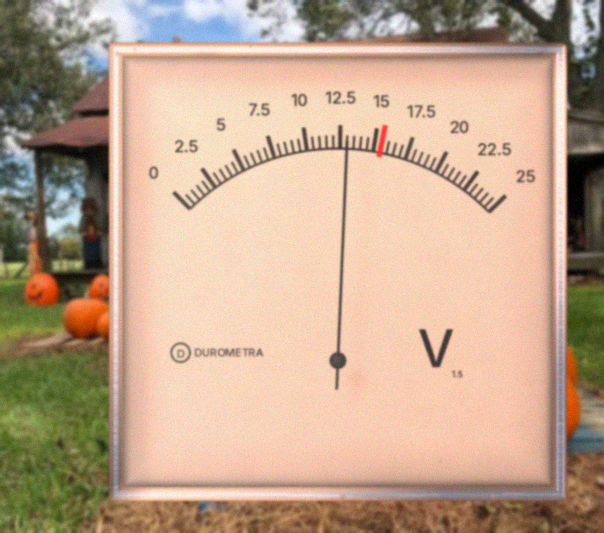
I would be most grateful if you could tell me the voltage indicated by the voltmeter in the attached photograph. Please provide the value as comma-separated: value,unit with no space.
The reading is 13,V
